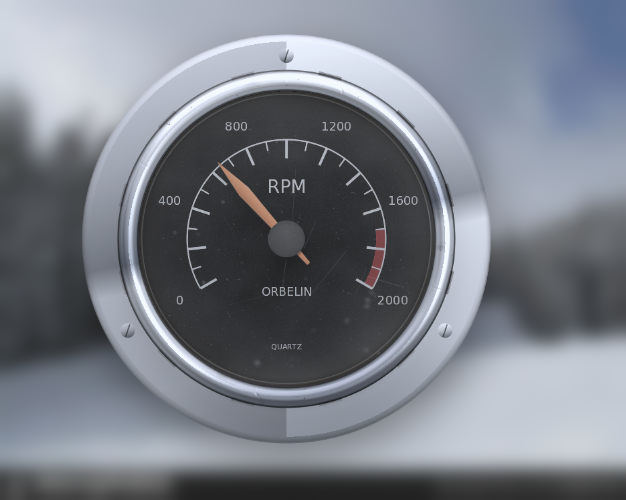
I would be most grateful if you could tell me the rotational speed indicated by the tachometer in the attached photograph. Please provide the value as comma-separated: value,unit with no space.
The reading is 650,rpm
